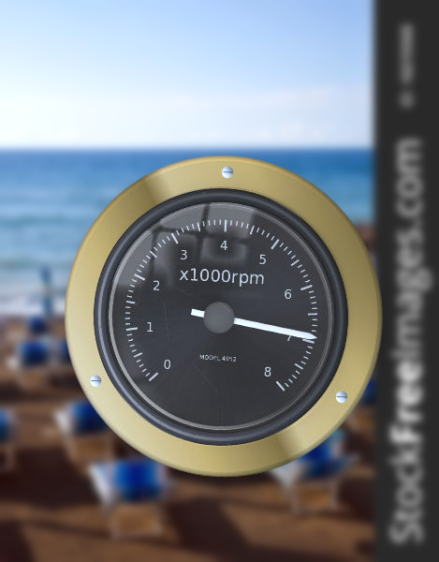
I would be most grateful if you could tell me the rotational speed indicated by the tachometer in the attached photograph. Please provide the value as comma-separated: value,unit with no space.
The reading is 6900,rpm
